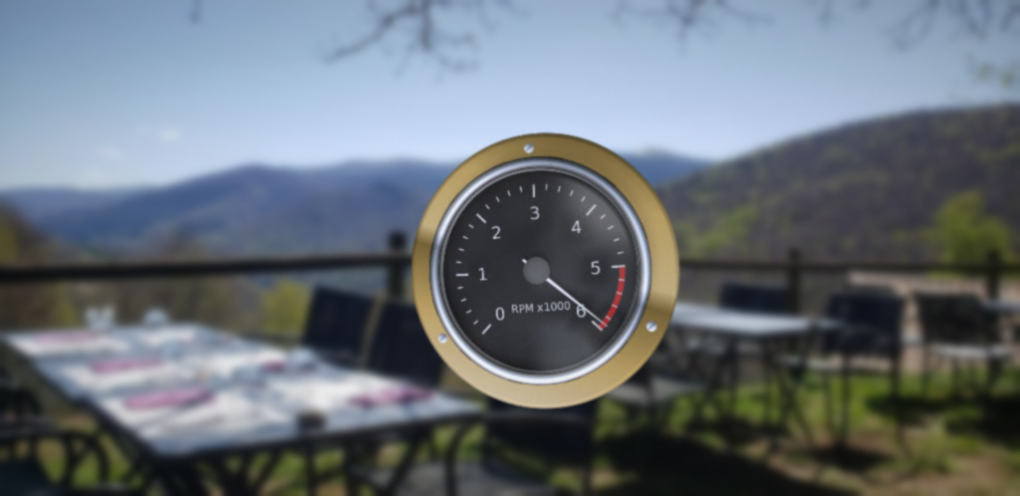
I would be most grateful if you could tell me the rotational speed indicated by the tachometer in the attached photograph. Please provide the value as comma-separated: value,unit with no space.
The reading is 5900,rpm
